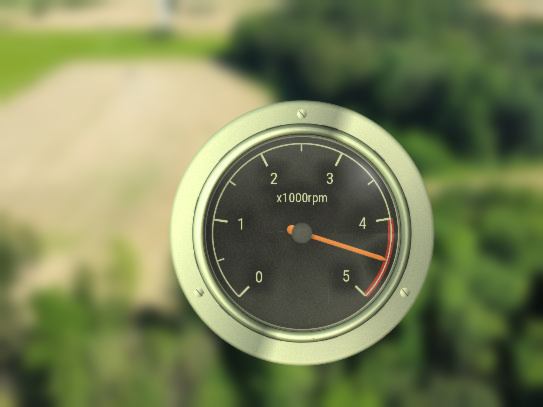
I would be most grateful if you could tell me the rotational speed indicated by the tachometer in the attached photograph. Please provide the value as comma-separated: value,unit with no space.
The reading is 4500,rpm
